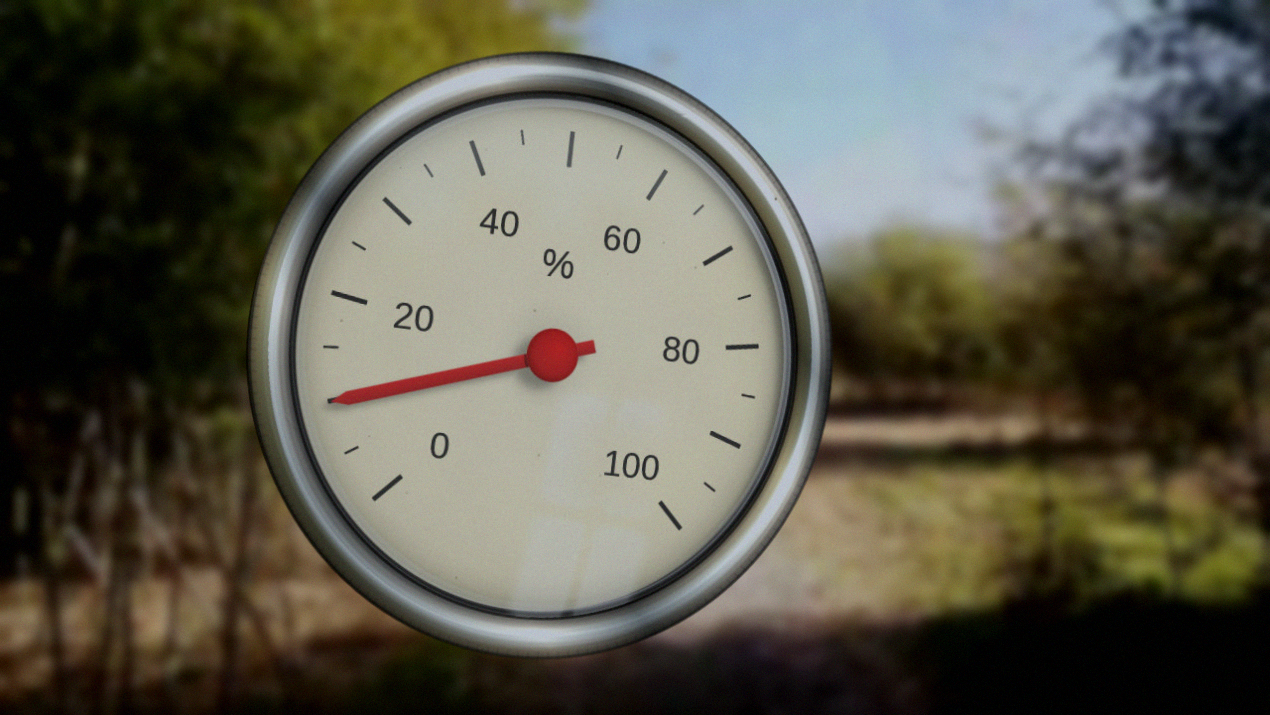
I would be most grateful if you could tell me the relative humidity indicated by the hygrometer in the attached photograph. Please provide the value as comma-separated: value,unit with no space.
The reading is 10,%
